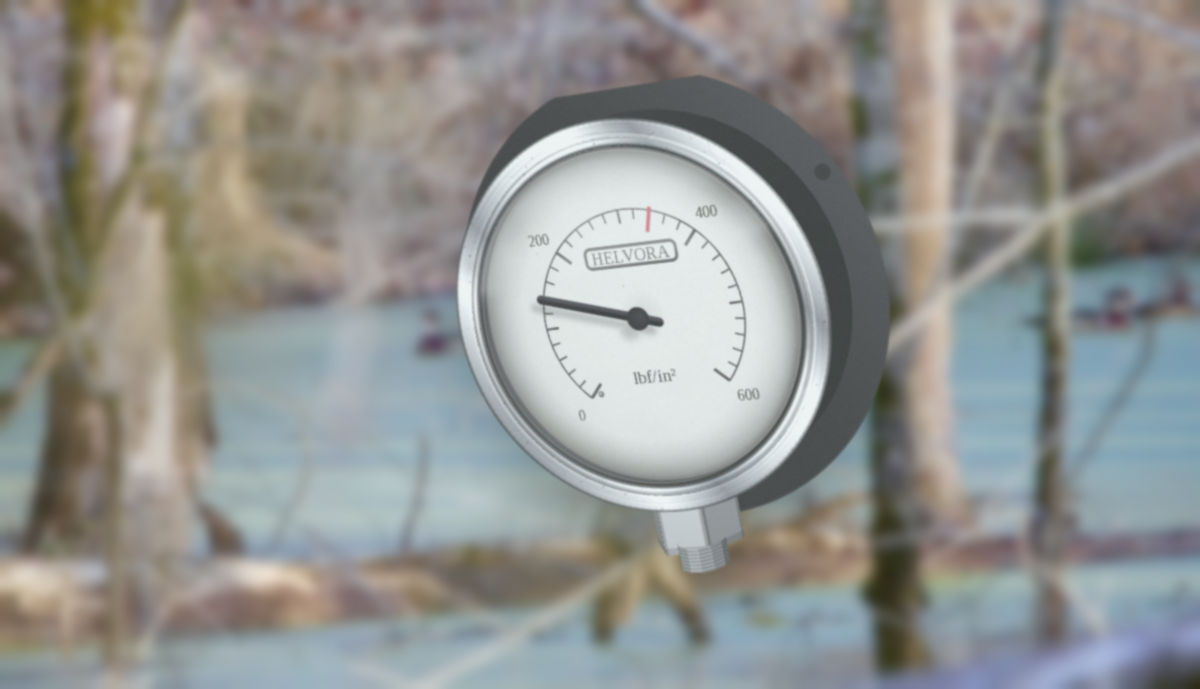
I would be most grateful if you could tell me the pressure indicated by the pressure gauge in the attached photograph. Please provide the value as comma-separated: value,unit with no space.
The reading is 140,psi
